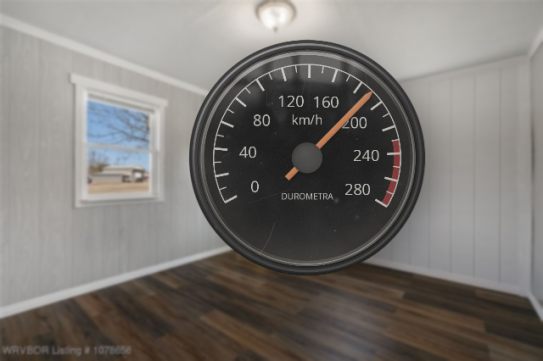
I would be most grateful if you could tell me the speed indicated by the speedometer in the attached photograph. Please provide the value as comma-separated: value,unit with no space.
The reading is 190,km/h
